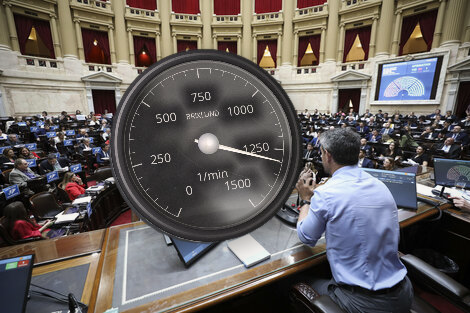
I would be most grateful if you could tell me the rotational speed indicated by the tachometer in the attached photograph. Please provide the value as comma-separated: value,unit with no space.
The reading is 1300,rpm
